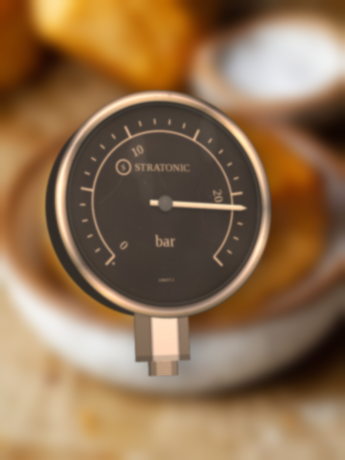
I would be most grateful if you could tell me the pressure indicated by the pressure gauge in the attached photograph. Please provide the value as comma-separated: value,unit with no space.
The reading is 21,bar
